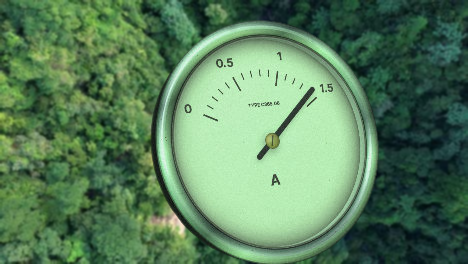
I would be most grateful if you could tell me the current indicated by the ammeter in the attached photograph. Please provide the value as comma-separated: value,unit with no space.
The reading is 1.4,A
